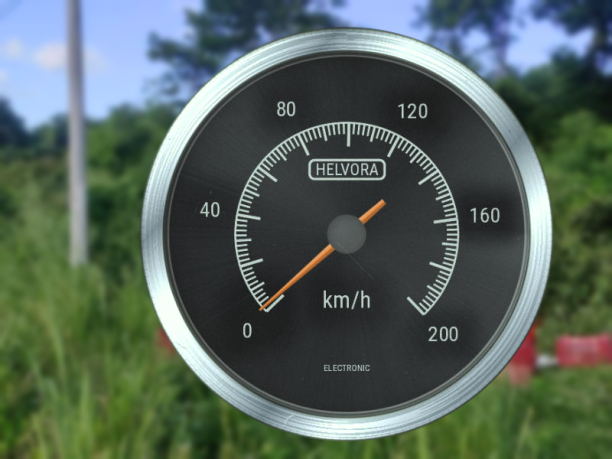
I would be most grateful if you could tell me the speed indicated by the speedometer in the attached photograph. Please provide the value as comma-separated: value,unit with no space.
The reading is 2,km/h
